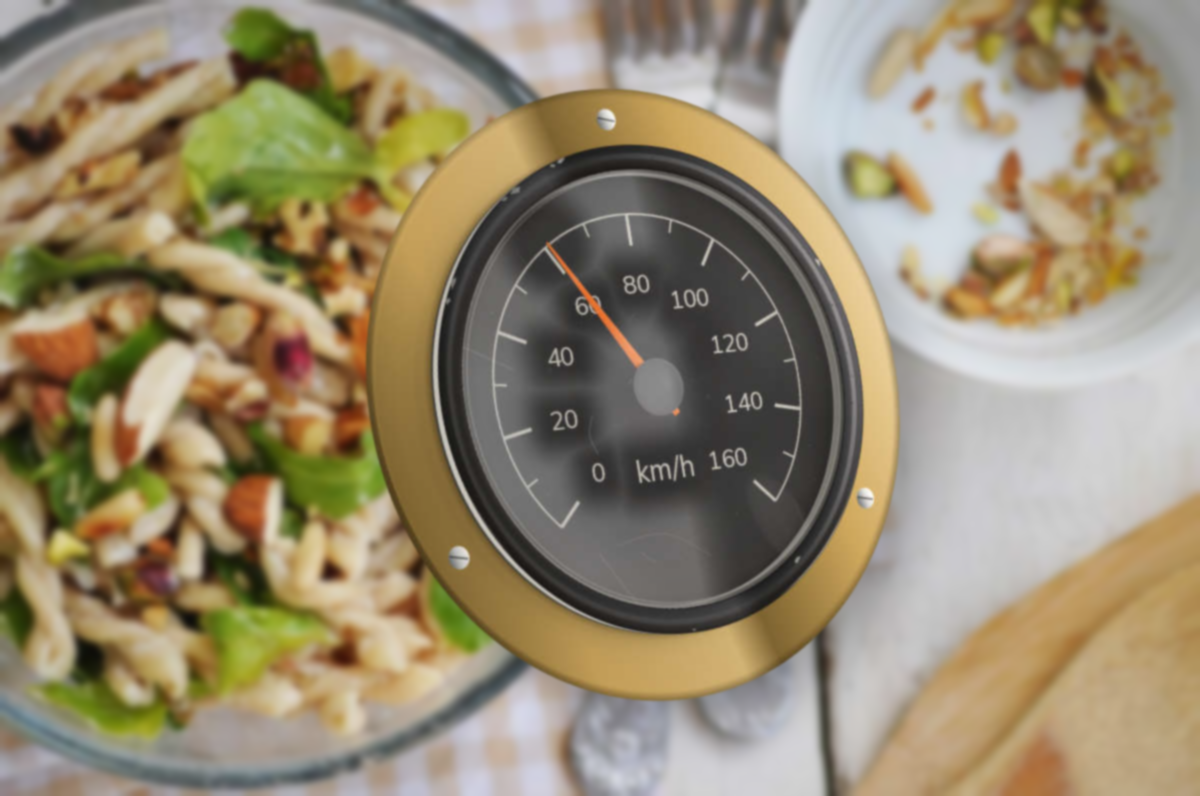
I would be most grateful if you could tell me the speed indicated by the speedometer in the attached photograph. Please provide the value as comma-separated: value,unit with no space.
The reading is 60,km/h
